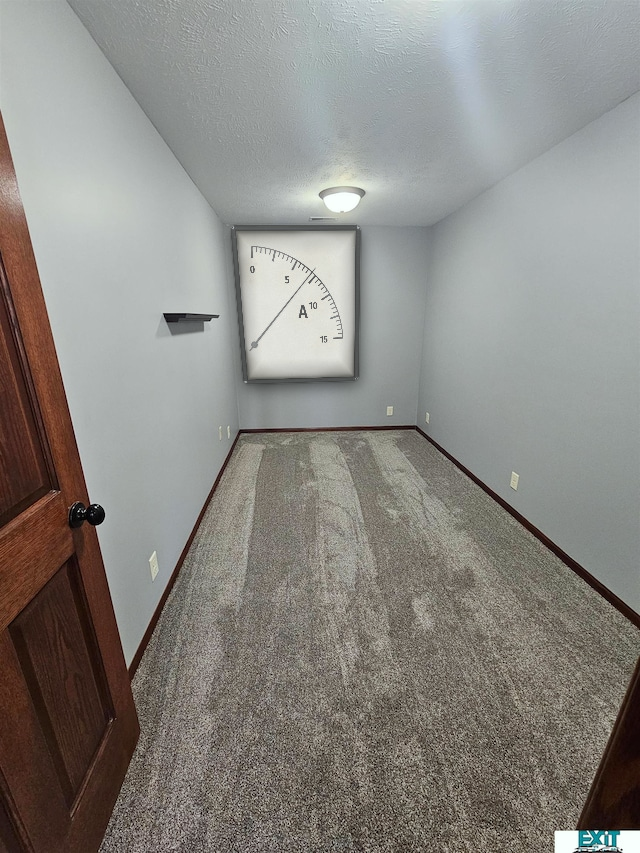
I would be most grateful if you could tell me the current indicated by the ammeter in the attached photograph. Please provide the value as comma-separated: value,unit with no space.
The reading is 7,A
